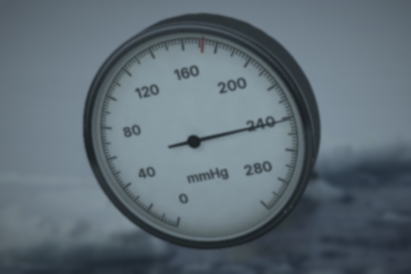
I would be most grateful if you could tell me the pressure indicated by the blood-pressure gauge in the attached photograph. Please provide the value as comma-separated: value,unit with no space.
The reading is 240,mmHg
